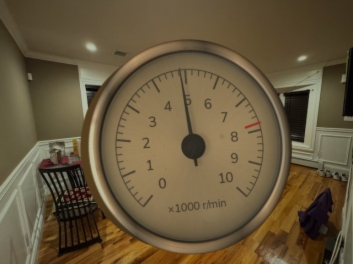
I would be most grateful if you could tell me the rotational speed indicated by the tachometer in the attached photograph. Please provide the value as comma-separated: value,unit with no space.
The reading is 4800,rpm
